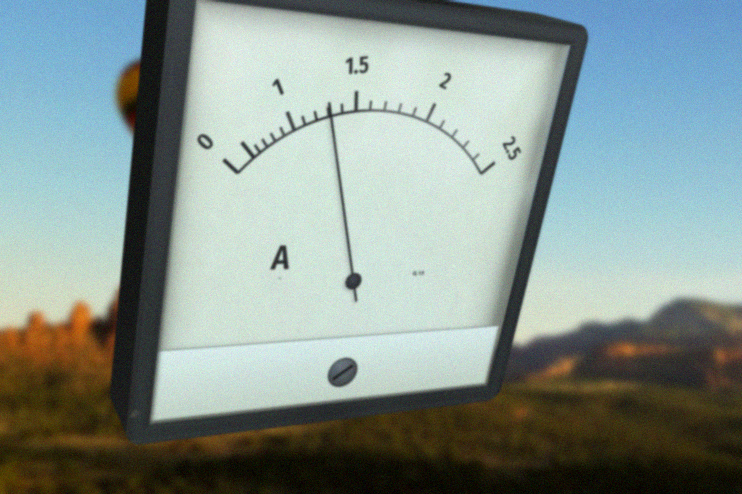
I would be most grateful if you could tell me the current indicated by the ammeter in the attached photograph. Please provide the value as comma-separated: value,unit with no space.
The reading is 1.3,A
